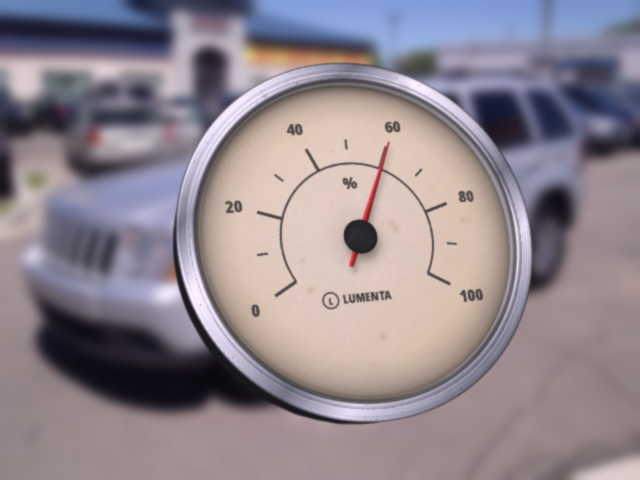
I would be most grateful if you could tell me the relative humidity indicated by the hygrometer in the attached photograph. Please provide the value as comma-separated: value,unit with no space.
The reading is 60,%
